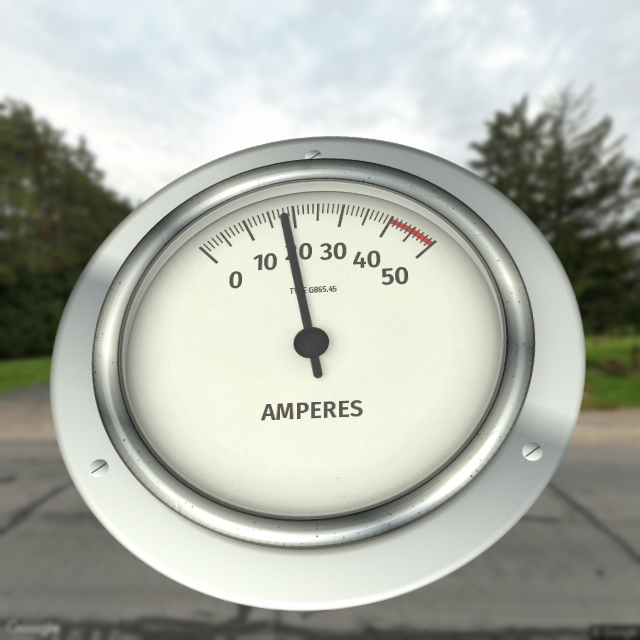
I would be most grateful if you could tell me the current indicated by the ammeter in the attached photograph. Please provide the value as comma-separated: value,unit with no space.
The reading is 18,A
